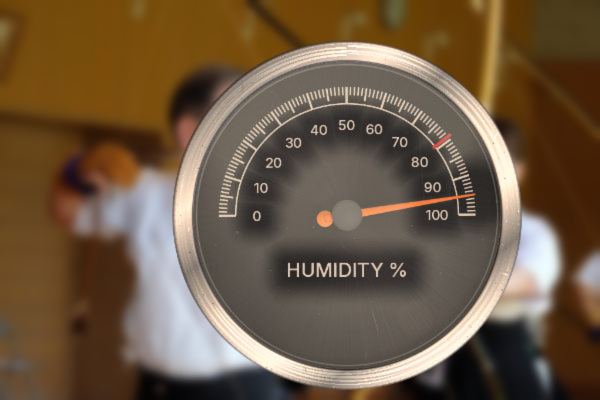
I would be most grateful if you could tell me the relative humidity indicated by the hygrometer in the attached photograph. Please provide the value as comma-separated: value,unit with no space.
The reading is 95,%
